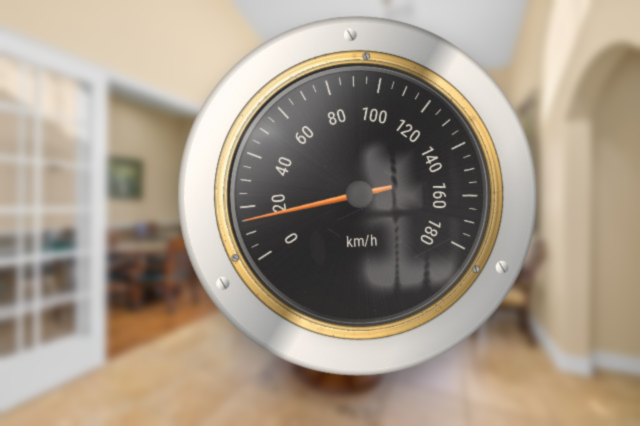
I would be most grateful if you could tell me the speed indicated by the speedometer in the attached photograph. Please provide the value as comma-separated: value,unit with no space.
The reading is 15,km/h
